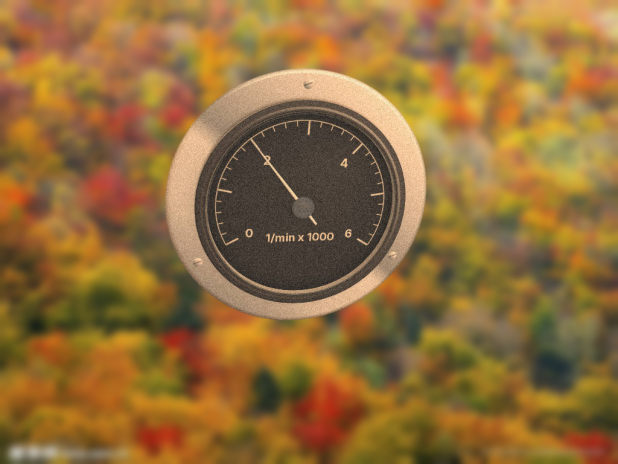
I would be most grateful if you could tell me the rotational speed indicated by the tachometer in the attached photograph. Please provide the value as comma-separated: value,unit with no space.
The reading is 2000,rpm
